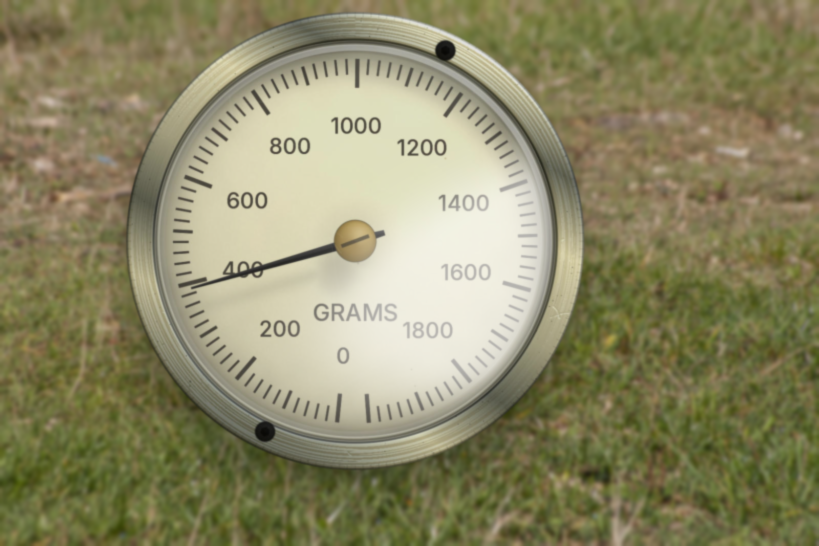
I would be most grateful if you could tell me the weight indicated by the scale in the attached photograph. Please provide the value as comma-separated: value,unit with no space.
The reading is 390,g
